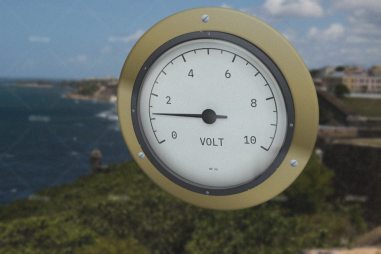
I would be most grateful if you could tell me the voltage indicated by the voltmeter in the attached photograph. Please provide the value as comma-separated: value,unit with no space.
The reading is 1.25,V
